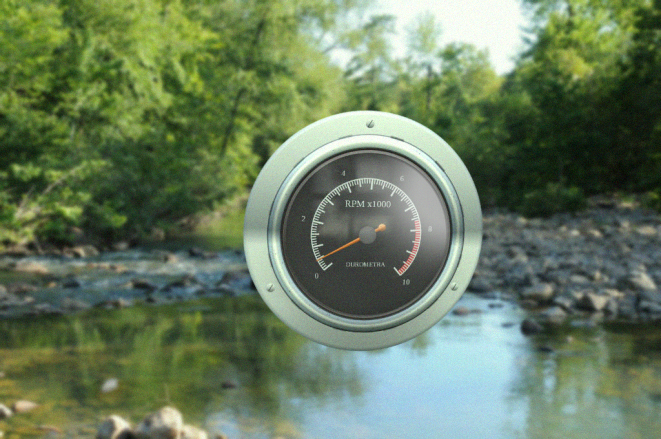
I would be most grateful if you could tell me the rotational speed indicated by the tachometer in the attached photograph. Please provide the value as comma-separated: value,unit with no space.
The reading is 500,rpm
